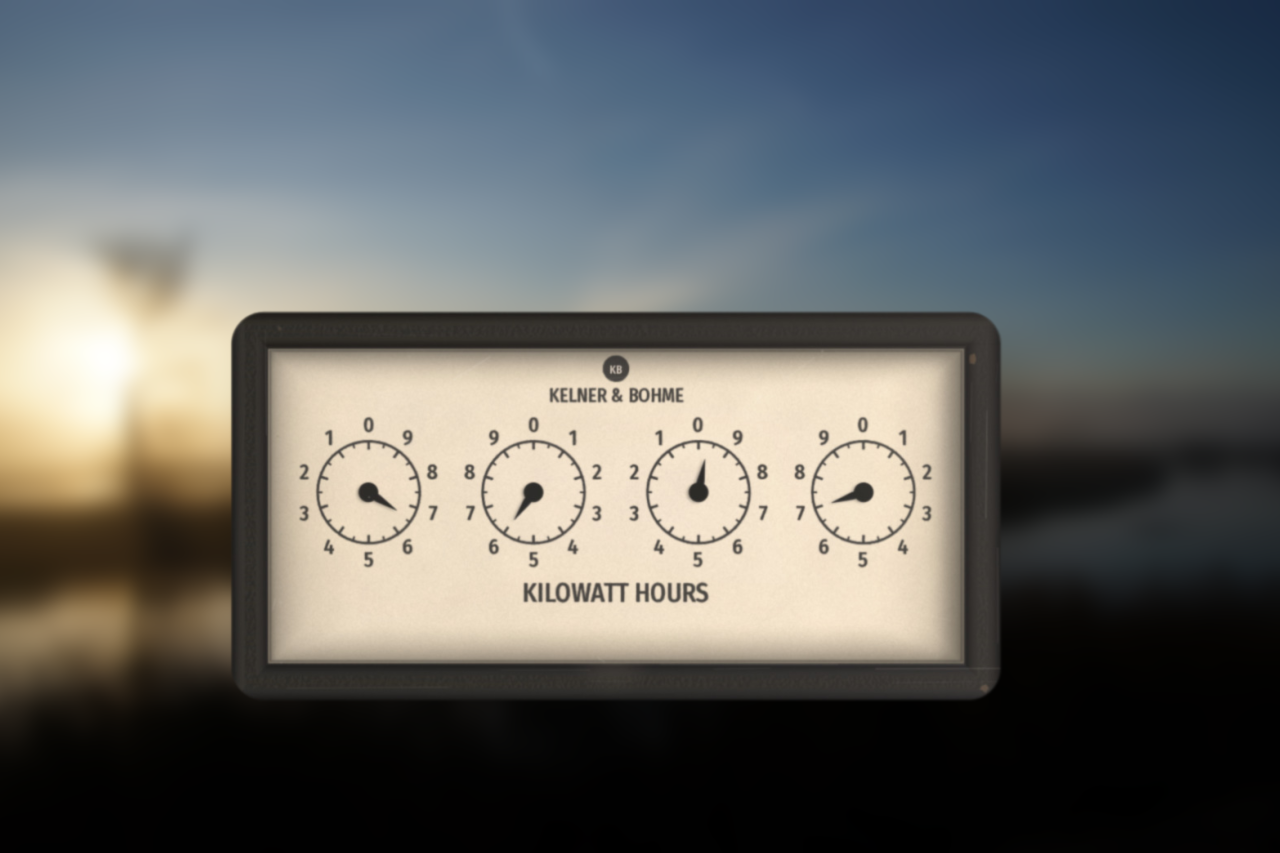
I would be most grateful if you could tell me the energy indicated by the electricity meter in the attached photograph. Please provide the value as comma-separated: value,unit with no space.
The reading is 6597,kWh
